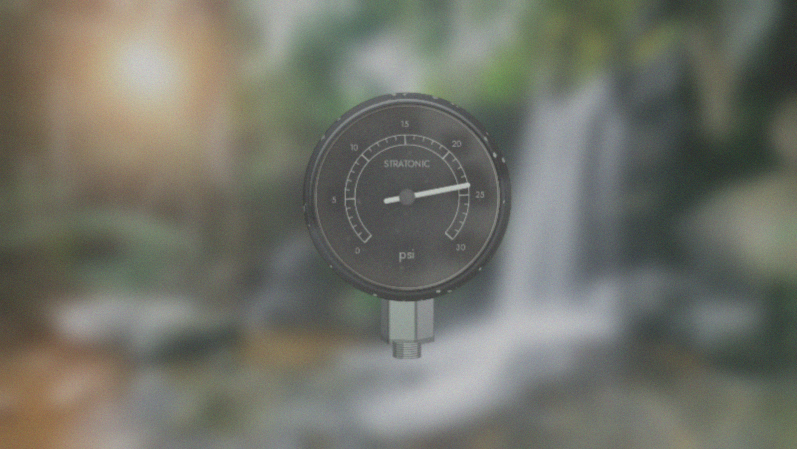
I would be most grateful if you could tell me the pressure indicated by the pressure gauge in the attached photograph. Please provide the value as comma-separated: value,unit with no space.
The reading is 24,psi
